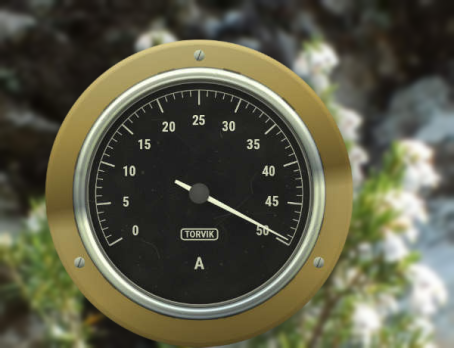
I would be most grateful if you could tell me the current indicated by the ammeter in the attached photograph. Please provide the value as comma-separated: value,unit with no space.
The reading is 49.5,A
